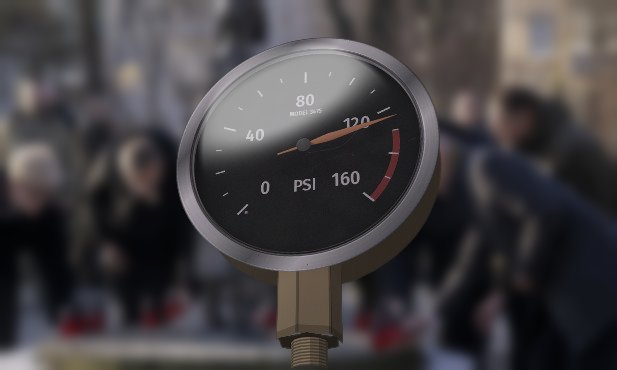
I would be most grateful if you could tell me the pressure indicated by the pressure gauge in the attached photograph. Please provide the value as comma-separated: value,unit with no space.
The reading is 125,psi
